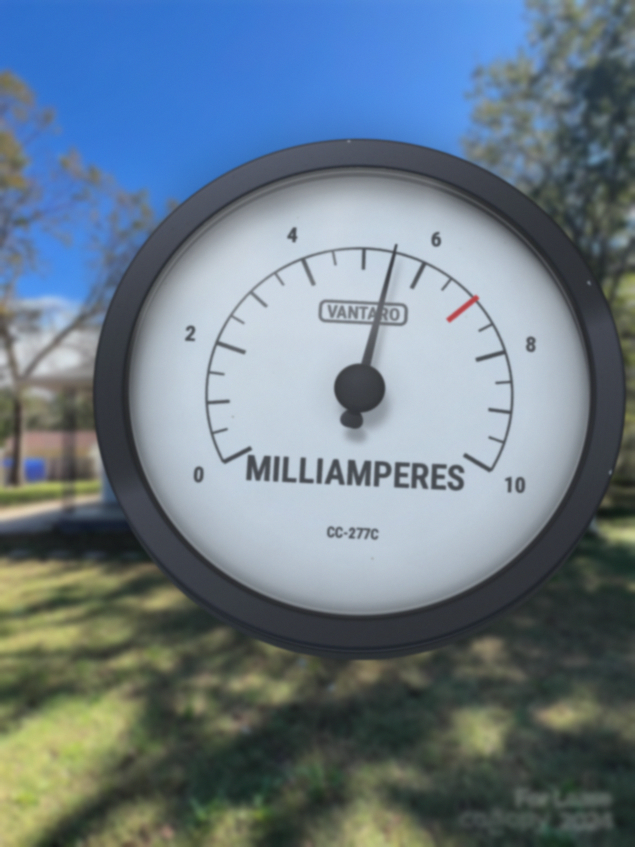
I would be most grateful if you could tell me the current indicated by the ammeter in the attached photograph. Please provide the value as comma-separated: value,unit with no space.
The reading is 5.5,mA
